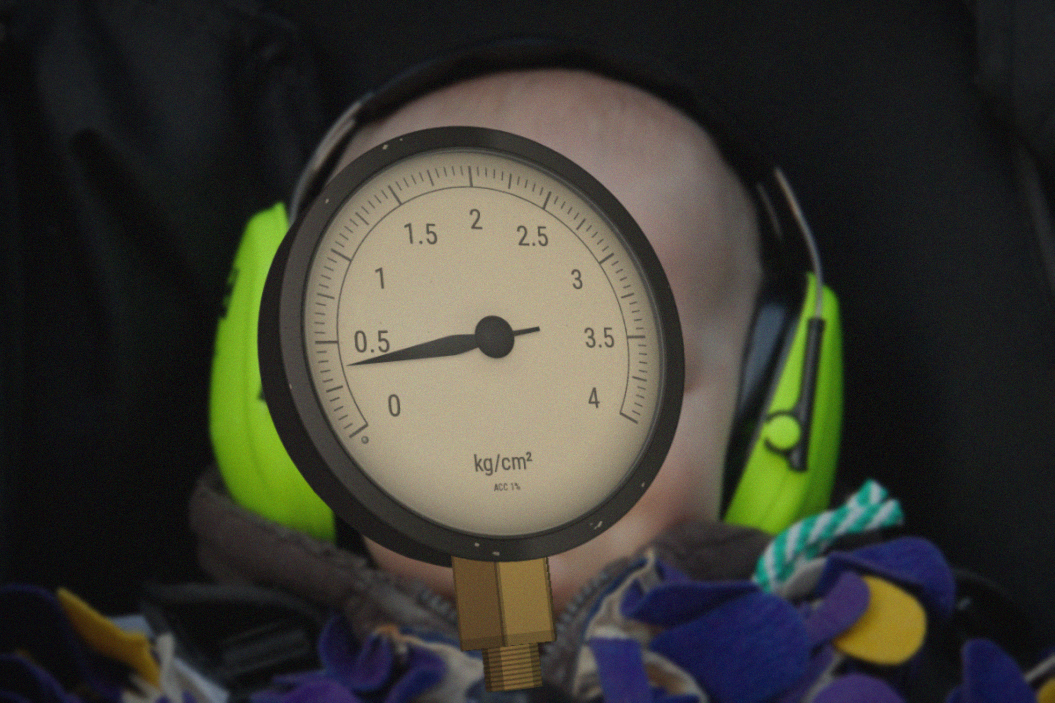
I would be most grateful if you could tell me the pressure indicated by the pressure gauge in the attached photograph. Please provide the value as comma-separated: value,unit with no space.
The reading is 0.35,kg/cm²
